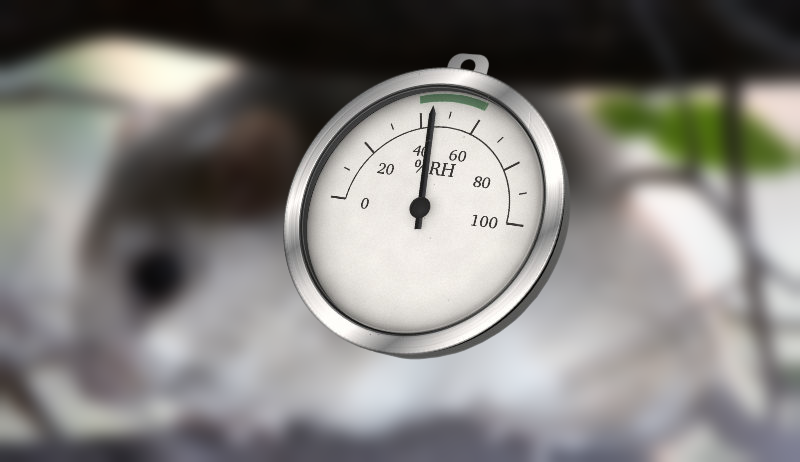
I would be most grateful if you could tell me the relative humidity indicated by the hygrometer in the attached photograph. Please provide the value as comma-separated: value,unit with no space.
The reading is 45,%
